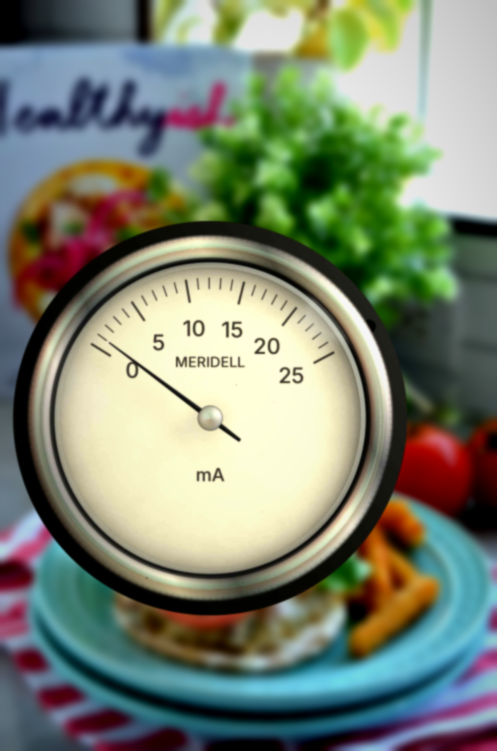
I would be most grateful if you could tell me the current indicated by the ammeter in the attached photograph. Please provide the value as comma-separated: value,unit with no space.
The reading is 1,mA
